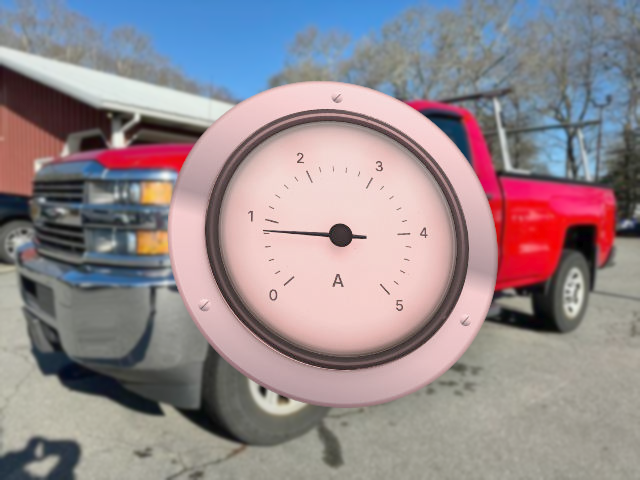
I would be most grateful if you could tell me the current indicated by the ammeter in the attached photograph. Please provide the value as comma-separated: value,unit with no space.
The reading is 0.8,A
